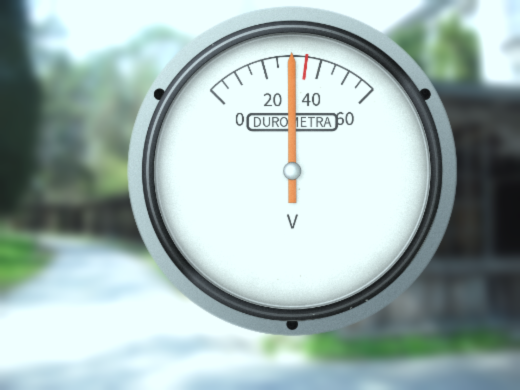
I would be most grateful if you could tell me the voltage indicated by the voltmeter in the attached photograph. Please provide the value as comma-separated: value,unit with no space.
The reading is 30,V
